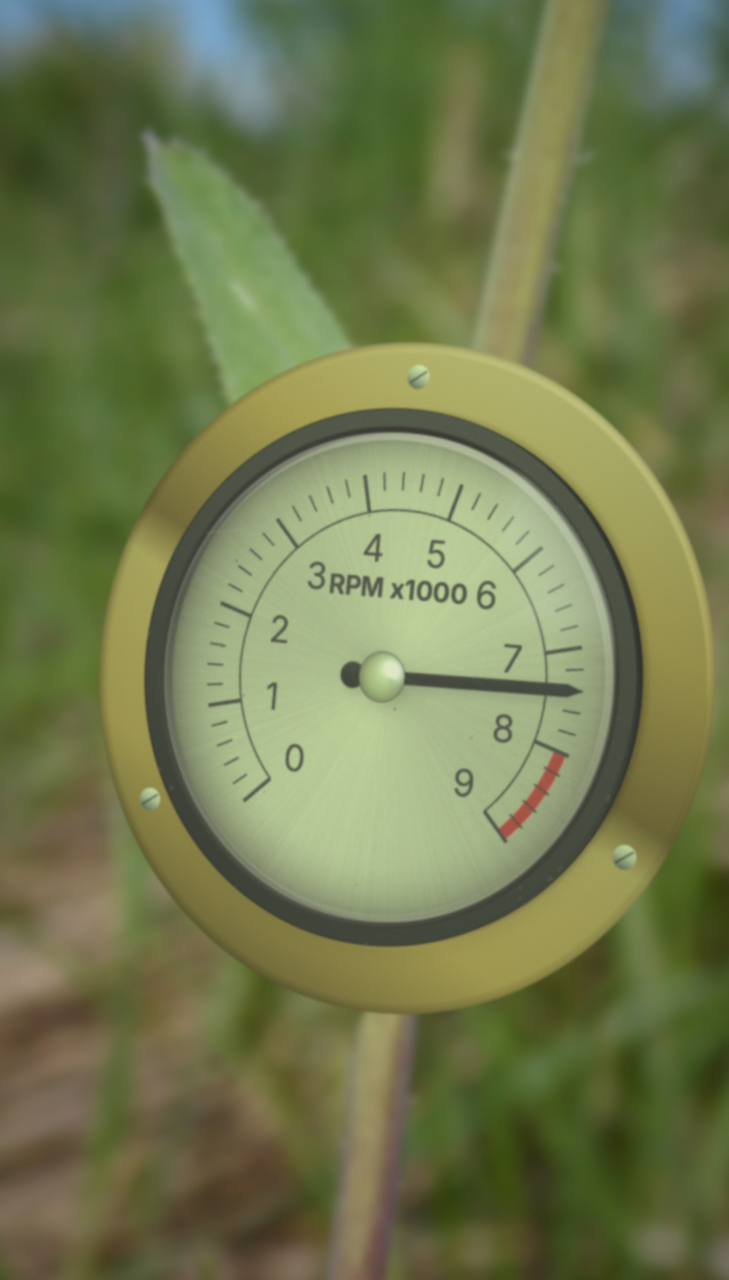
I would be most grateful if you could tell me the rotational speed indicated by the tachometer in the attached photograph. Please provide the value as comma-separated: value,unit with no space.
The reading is 7400,rpm
